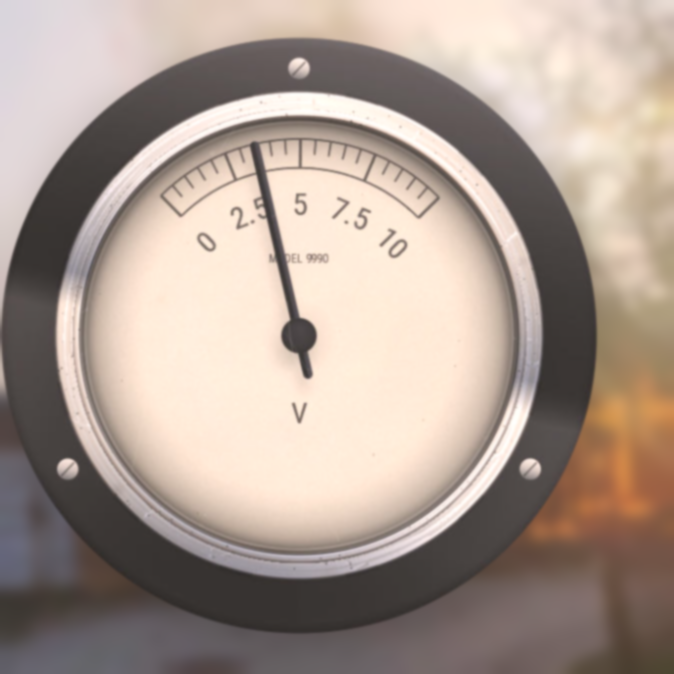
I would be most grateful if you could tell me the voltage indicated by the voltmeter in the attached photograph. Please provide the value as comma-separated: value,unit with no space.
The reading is 3.5,V
